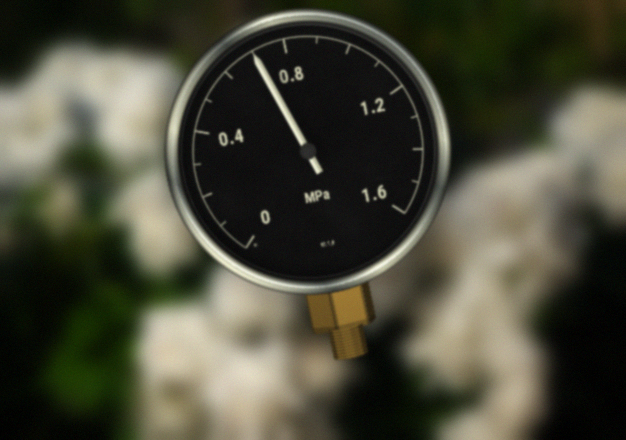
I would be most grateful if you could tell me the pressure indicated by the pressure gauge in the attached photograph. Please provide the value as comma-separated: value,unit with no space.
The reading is 0.7,MPa
